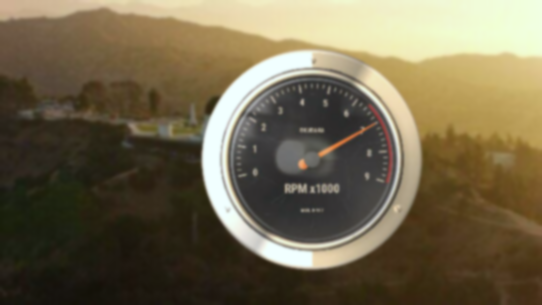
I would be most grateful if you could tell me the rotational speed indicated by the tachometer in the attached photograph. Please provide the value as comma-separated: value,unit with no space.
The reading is 7000,rpm
